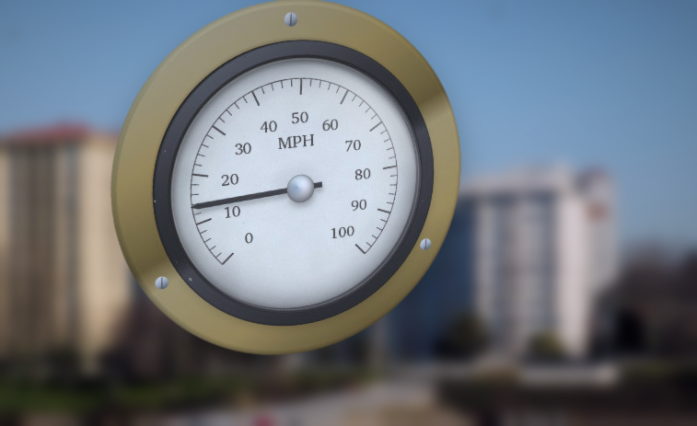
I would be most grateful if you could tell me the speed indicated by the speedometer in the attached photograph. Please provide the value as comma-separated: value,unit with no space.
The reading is 14,mph
